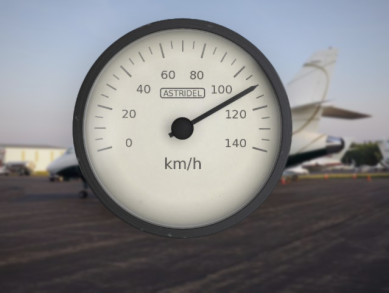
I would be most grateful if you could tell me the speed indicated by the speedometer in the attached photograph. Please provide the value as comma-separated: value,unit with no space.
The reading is 110,km/h
